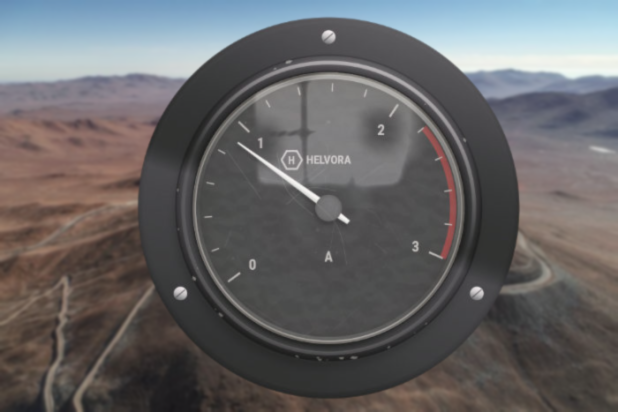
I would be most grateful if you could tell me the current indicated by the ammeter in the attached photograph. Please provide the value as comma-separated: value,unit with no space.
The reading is 0.9,A
